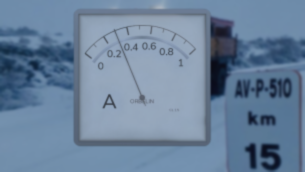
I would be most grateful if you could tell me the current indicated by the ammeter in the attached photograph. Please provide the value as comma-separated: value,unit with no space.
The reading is 0.3,A
